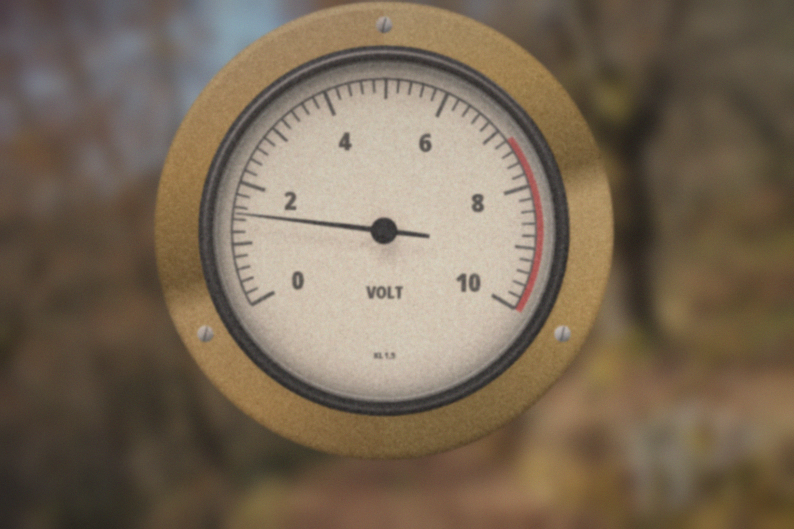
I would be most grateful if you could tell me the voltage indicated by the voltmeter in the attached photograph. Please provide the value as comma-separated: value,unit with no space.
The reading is 1.5,V
